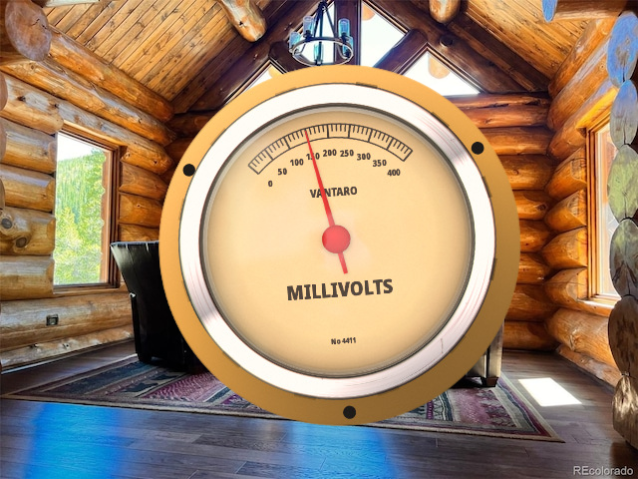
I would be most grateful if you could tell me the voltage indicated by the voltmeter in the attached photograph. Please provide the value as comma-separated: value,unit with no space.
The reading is 150,mV
